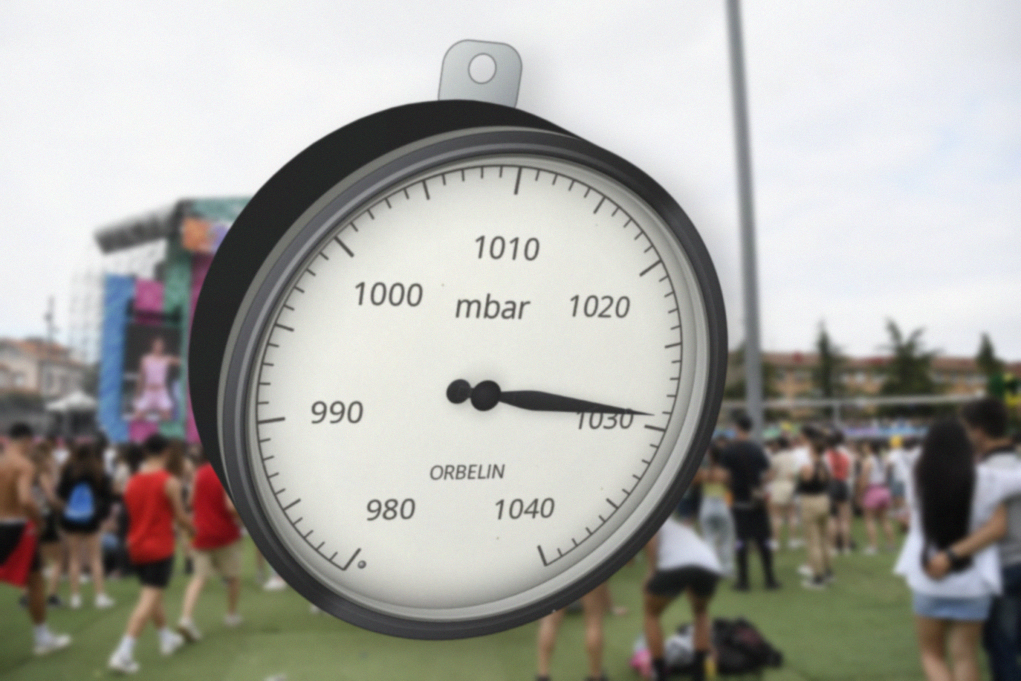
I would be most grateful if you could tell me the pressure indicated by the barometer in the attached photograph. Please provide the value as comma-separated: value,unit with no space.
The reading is 1029,mbar
